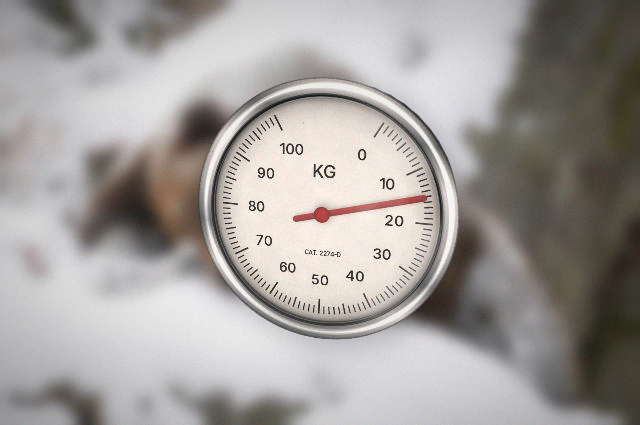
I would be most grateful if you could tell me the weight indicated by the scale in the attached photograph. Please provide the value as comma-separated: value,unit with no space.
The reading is 15,kg
